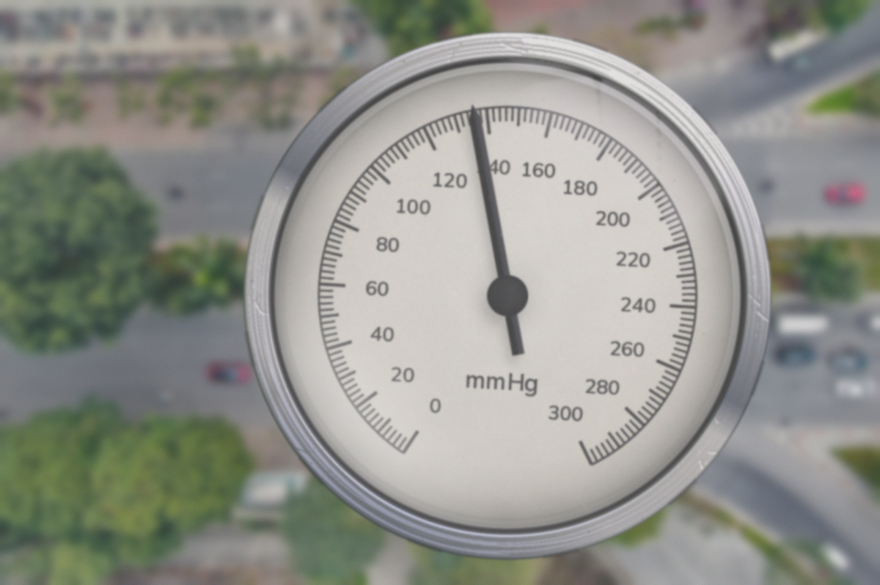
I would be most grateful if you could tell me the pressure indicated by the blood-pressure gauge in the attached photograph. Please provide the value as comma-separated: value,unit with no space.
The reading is 136,mmHg
